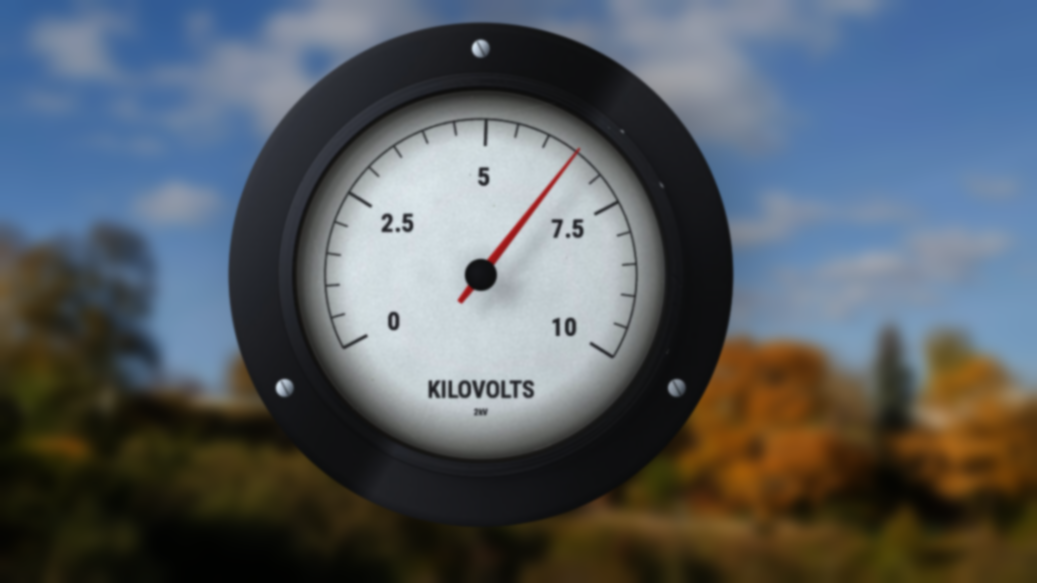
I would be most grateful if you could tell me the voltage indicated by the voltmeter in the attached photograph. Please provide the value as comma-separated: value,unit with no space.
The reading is 6.5,kV
